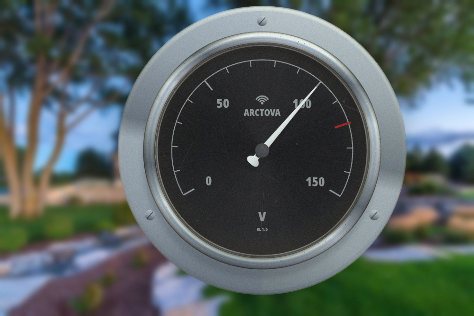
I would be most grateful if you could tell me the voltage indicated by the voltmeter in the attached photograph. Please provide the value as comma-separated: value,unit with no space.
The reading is 100,V
